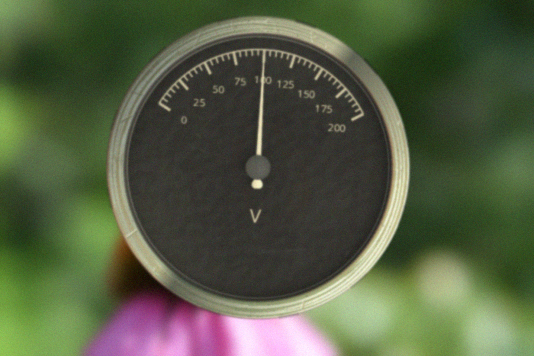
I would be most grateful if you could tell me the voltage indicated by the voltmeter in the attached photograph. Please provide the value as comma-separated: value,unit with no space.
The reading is 100,V
